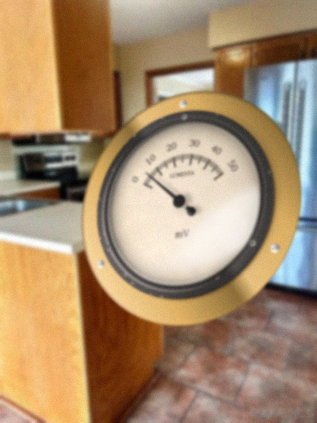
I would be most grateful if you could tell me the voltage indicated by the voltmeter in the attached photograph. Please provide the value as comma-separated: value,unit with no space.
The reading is 5,mV
